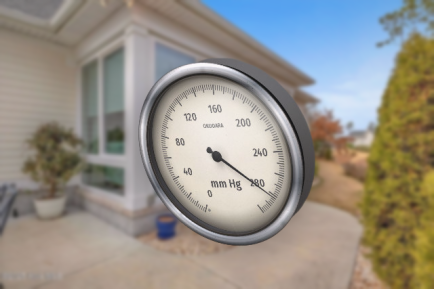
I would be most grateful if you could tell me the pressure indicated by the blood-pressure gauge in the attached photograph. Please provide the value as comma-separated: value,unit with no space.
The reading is 280,mmHg
